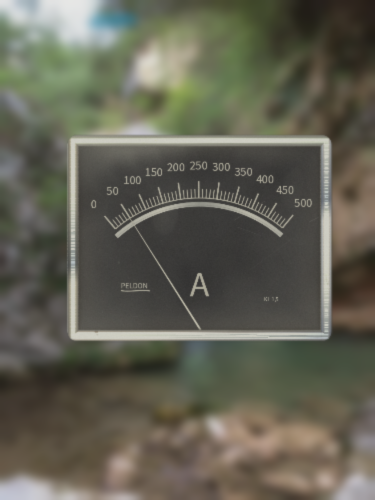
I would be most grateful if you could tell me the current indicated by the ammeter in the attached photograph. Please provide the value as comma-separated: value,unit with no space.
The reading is 50,A
